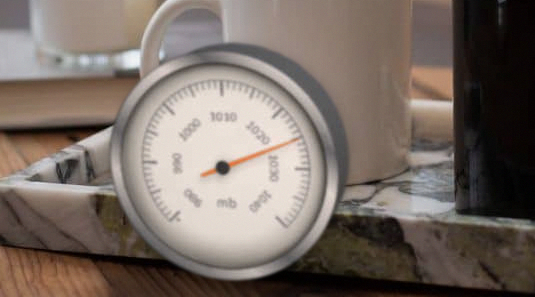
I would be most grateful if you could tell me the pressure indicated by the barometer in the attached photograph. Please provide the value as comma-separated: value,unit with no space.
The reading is 1025,mbar
